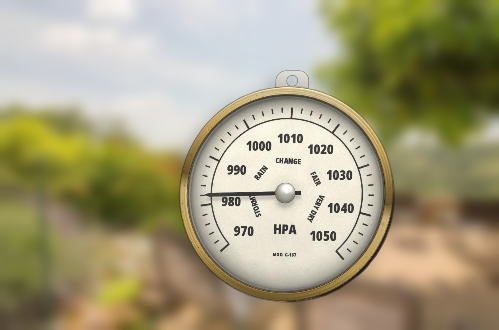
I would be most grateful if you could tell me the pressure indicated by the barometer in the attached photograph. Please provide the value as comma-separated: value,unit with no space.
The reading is 982,hPa
